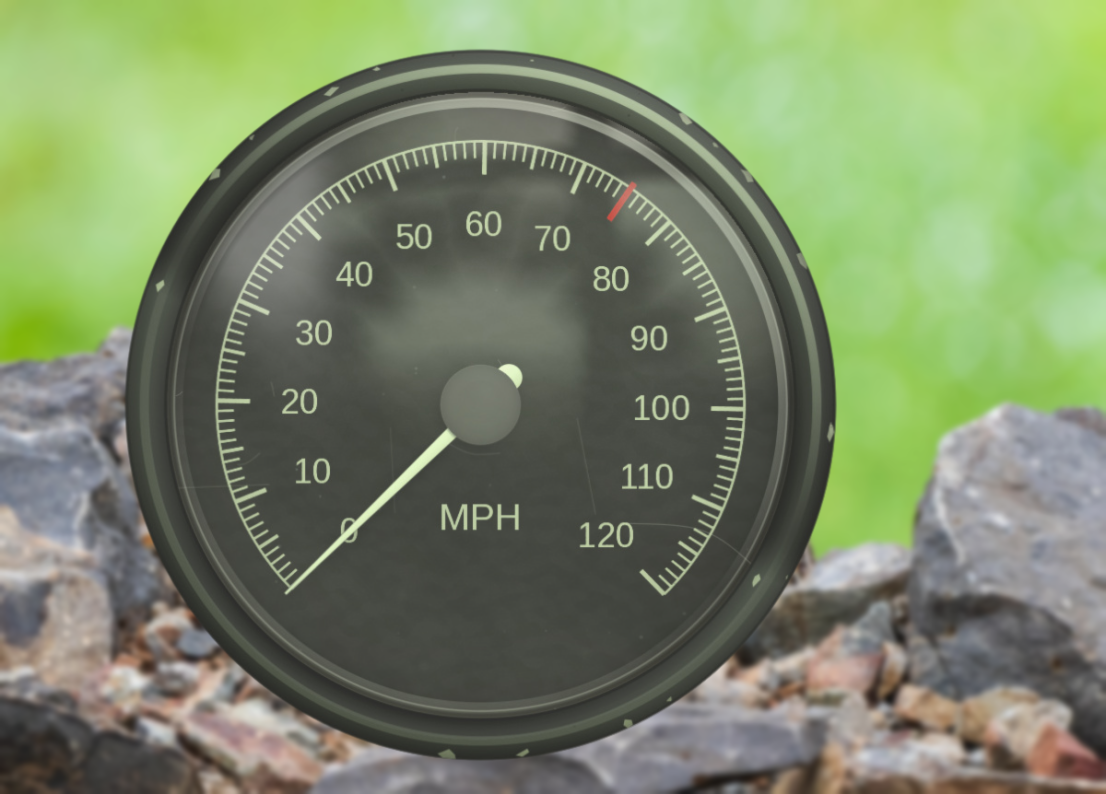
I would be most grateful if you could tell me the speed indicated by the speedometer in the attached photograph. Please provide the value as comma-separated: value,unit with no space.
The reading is 0,mph
